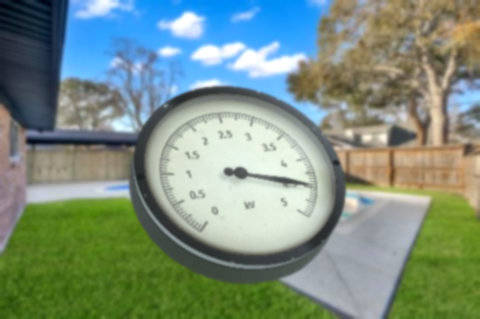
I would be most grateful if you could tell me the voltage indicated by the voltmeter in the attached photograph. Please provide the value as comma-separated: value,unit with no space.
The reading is 4.5,kV
